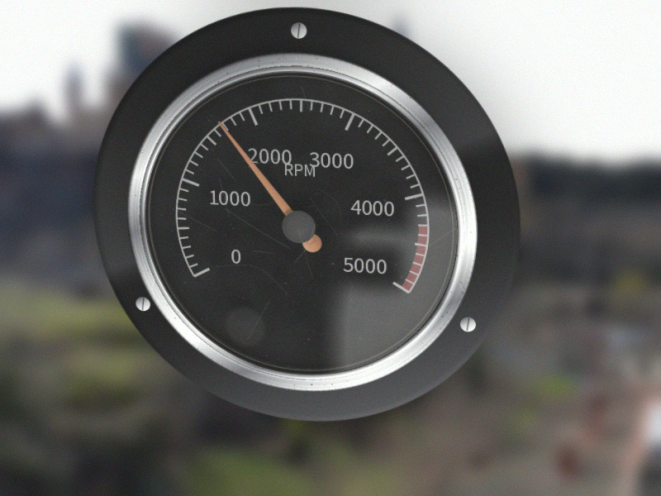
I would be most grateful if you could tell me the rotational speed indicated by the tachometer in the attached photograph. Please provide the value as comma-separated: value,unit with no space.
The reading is 1700,rpm
